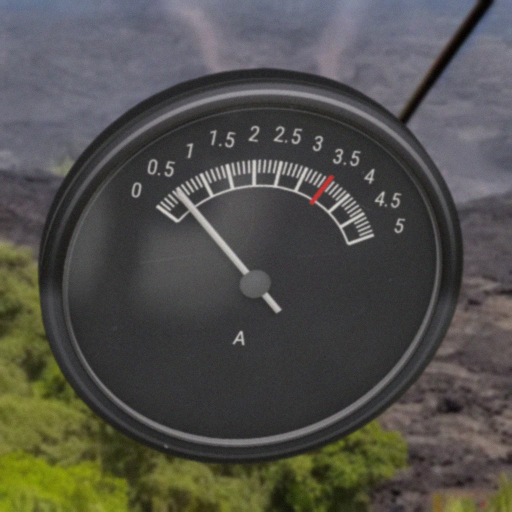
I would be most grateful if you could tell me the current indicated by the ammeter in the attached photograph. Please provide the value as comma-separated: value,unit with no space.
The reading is 0.5,A
